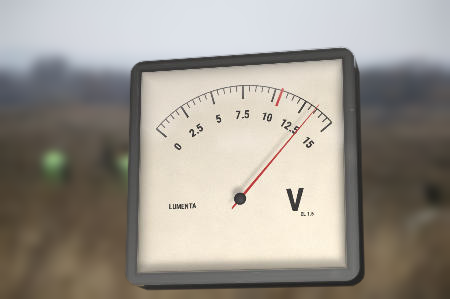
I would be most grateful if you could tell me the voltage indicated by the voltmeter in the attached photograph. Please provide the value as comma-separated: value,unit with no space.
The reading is 13.5,V
